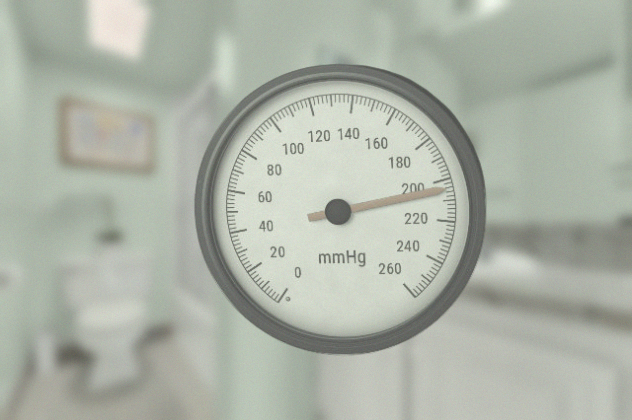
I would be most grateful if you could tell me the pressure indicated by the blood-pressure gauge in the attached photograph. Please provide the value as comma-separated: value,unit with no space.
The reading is 204,mmHg
